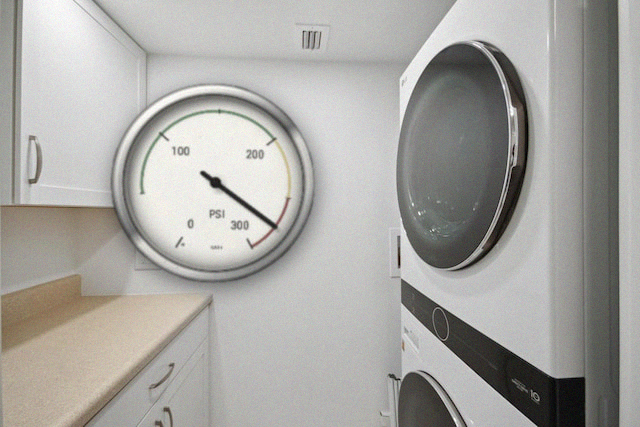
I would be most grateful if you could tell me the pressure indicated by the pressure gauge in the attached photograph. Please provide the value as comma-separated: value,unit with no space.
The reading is 275,psi
